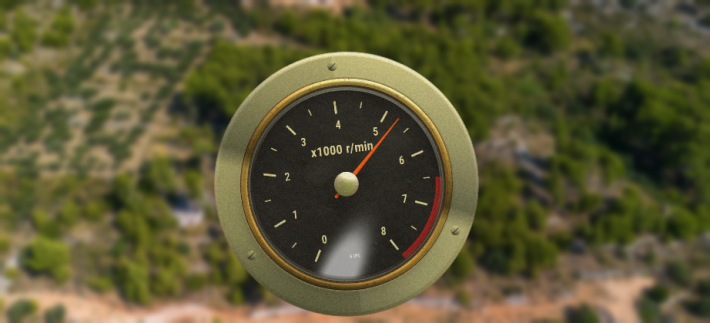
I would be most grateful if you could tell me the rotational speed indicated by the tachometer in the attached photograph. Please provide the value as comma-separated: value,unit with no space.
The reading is 5250,rpm
